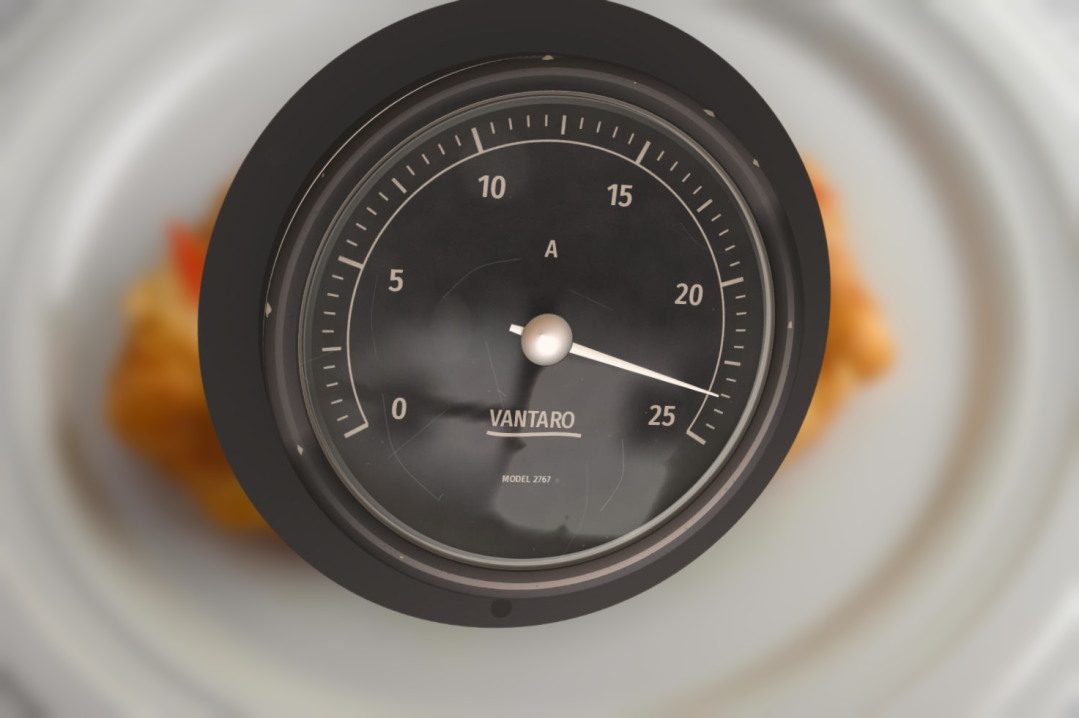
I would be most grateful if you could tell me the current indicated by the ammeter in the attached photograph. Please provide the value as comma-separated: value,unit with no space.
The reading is 23.5,A
